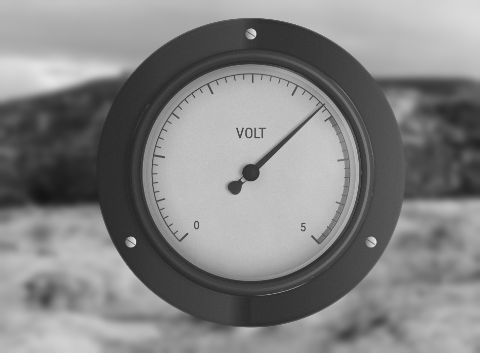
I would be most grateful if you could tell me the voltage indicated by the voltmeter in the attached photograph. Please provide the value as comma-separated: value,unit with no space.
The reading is 3.35,V
